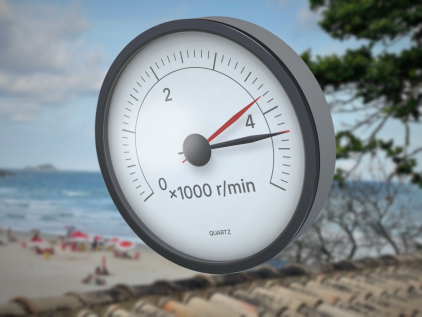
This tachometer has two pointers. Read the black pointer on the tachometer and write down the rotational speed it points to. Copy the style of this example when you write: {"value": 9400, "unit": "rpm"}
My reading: {"value": 4300, "unit": "rpm"}
